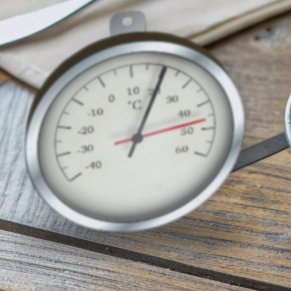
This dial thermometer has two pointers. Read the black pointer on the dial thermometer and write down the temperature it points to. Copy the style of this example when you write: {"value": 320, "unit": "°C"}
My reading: {"value": 20, "unit": "°C"}
